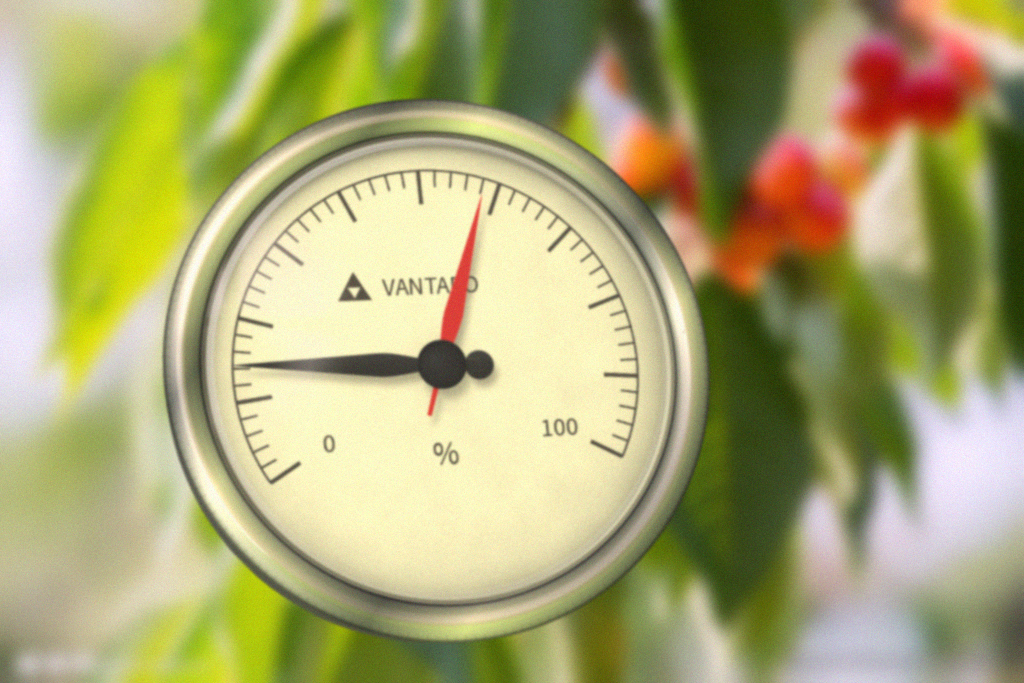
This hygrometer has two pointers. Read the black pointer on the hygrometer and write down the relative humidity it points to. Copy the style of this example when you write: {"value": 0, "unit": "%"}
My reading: {"value": 14, "unit": "%"}
